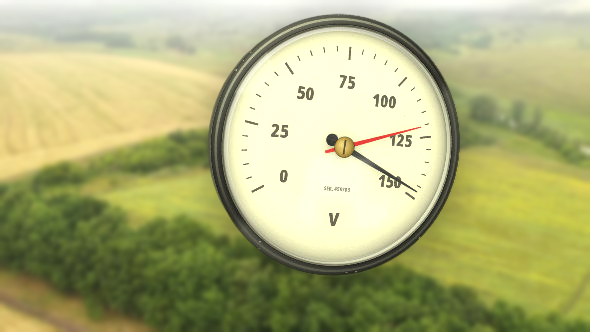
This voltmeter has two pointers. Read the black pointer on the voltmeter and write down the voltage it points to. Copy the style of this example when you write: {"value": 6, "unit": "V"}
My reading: {"value": 147.5, "unit": "V"}
